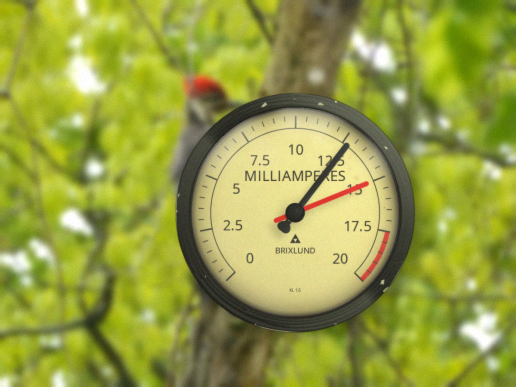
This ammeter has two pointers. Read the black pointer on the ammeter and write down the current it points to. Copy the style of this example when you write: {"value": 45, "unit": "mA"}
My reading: {"value": 12.75, "unit": "mA"}
